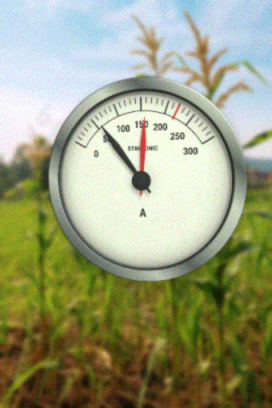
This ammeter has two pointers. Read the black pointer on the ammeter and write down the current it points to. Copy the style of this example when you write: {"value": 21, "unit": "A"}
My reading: {"value": 60, "unit": "A"}
